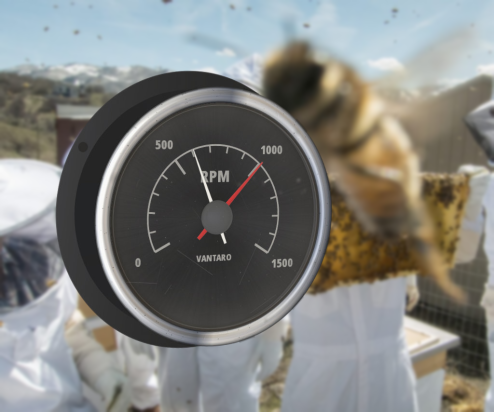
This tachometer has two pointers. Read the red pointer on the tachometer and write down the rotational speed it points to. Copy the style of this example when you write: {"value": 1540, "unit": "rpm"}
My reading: {"value": 1000, "unit": "rpm"}
